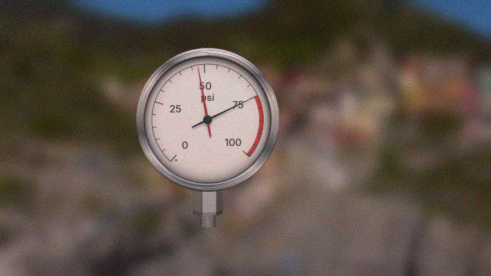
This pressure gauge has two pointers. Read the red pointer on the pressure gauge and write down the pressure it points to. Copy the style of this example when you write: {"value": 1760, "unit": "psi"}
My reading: {"value": 47.5, "unit": "psi"}
